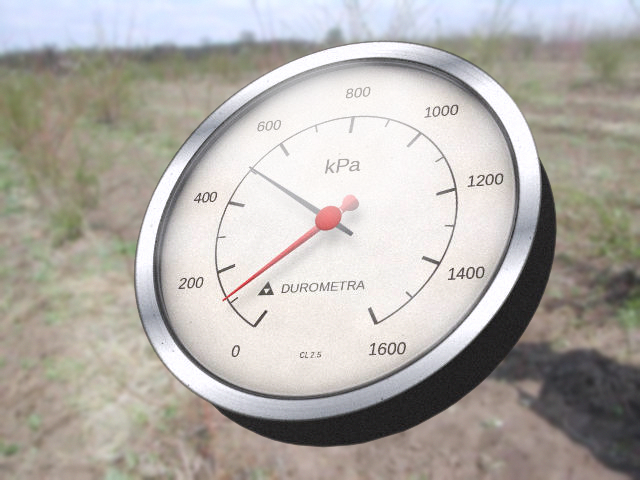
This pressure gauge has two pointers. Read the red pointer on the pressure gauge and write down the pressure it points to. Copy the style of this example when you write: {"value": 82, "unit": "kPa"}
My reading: {"value": 100, "unit": "kPa"}
